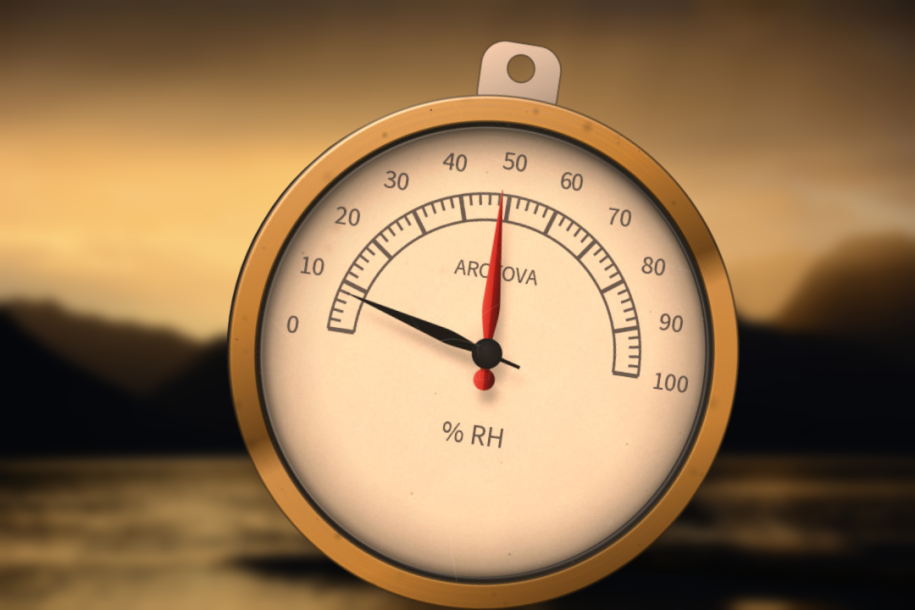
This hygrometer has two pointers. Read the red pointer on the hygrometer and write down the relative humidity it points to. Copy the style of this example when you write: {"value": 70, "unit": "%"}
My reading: {"value": 48, "unit": "%"}
